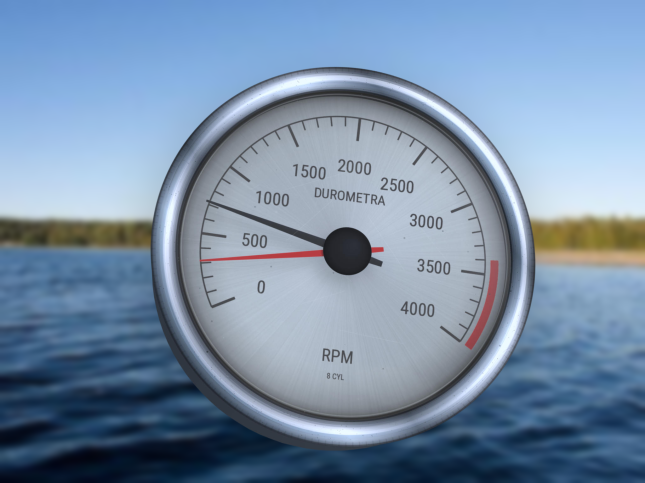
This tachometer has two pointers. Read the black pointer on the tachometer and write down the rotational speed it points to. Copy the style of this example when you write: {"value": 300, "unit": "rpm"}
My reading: {"value": 700, "unit": "rpm"}
